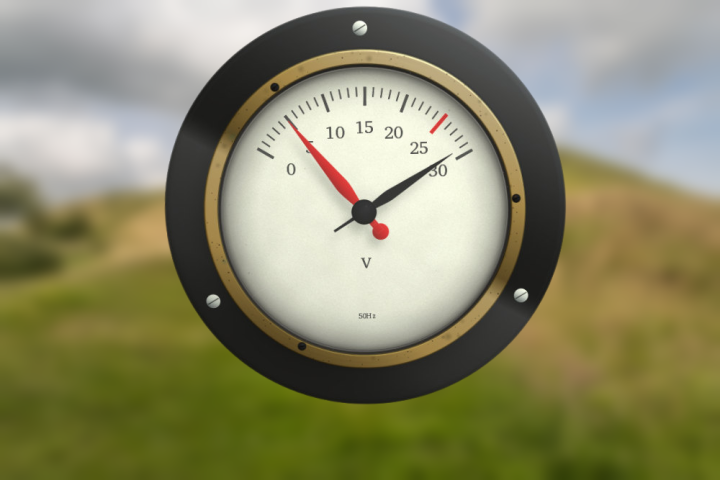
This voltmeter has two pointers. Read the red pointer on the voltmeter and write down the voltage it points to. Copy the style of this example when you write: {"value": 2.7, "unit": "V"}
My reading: {"value": 5, "unit": "V"}
